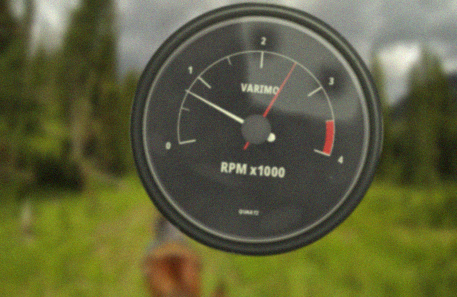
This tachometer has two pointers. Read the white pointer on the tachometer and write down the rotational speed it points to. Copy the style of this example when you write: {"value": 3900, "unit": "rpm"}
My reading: {"value": 750, "unit": "rpm"}
